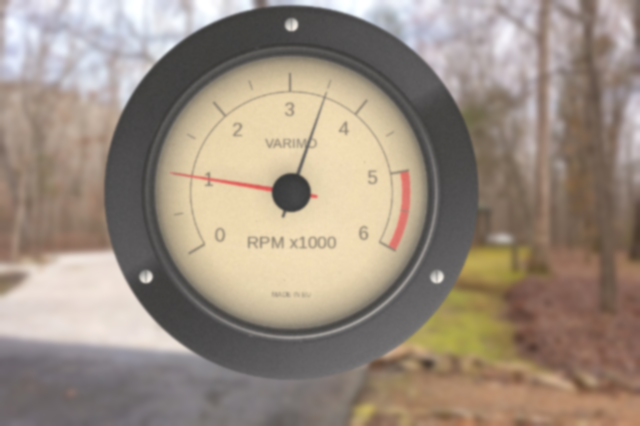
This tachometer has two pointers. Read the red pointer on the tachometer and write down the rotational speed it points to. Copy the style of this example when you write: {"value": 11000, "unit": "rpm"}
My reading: {"value": 1000, "unit": "rpm"}
